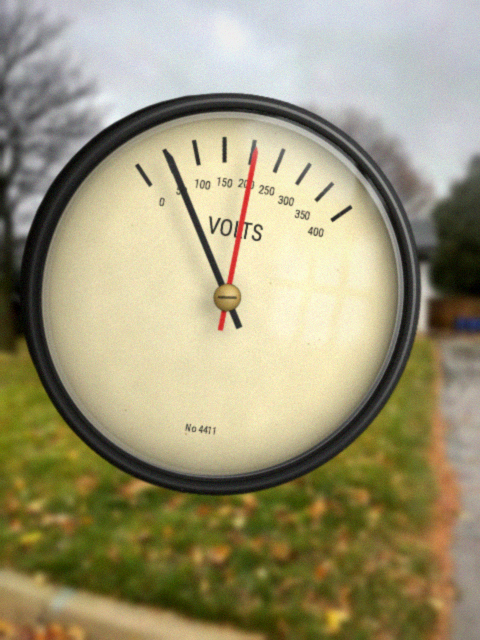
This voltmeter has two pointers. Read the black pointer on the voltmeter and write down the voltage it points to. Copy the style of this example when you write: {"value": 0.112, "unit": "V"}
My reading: {"value": 50, "unit": "V"}
